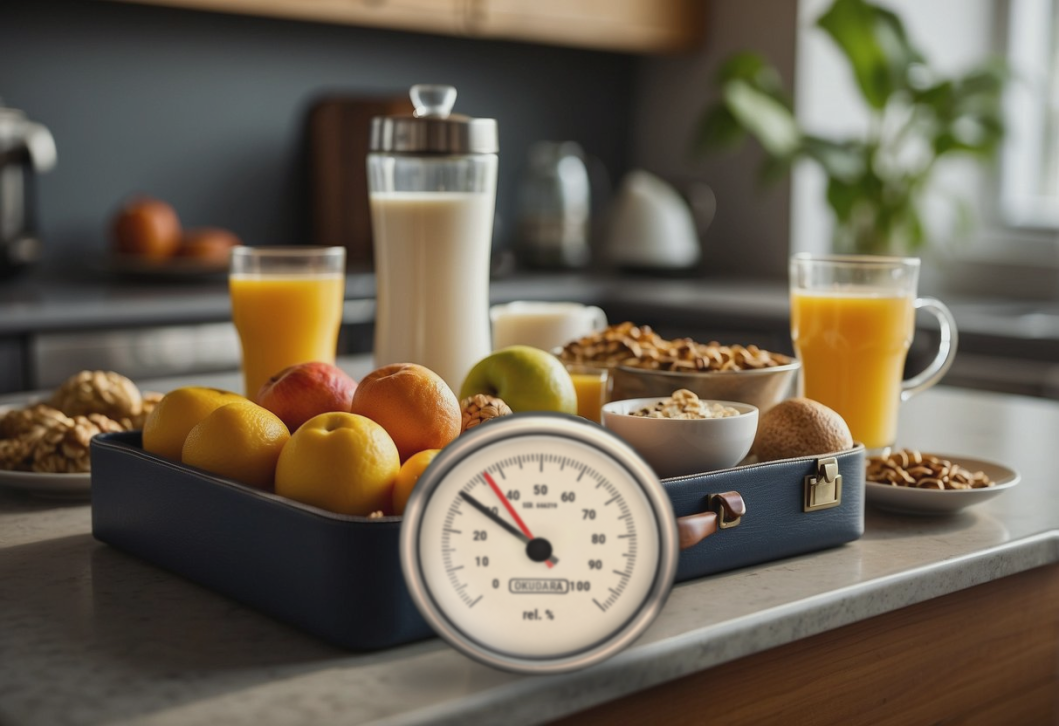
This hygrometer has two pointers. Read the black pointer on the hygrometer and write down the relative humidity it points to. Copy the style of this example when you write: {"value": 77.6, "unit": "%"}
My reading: {"value": 30, "unit": "%"}
